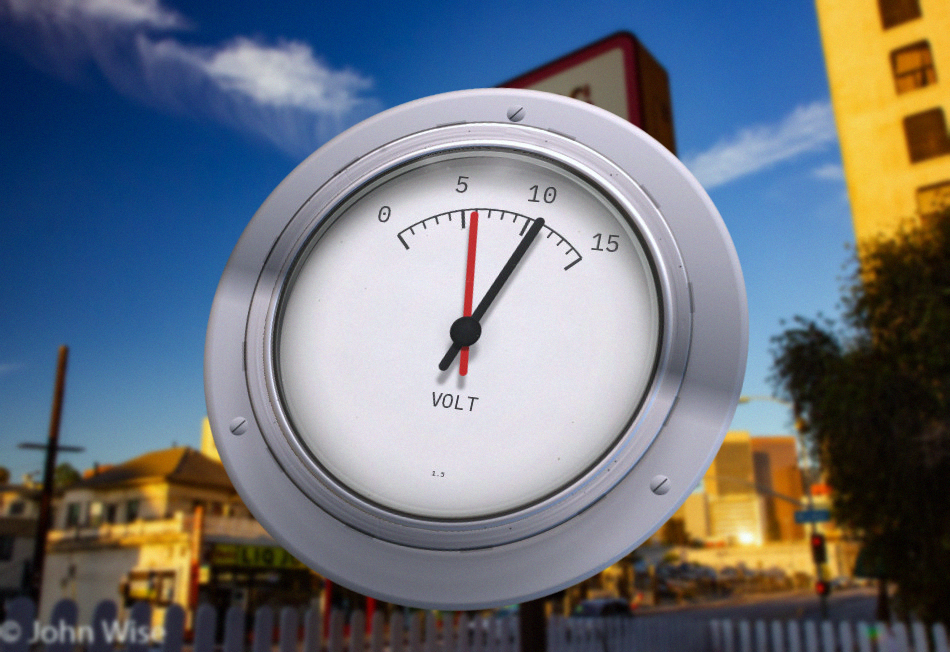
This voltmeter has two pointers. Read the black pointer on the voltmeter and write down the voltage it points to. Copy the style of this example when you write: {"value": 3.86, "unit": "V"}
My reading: {"value": 11, "unit": "V"}
